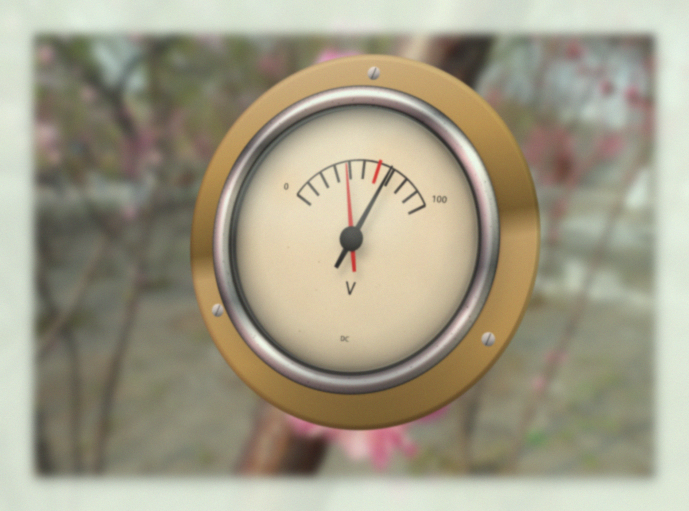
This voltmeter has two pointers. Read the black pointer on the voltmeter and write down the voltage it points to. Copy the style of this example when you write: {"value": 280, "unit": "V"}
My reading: {"value": 70, "unit": "V"}
